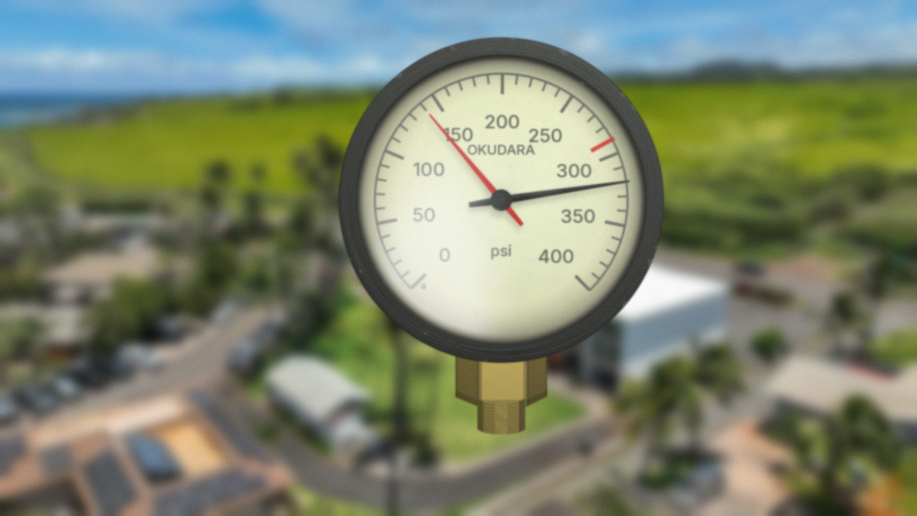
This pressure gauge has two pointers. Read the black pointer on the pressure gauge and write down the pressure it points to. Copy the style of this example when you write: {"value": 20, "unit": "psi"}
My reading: {"value": 320, "unit": "psi"}
